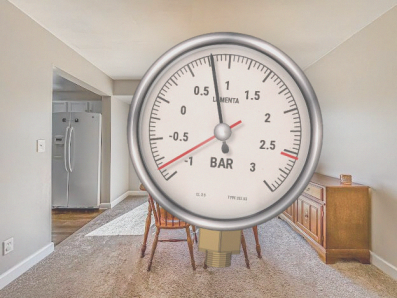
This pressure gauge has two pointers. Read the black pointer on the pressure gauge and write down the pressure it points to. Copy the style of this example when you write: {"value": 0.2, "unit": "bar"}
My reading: {"value": 0.8, "unit": "bar"}
